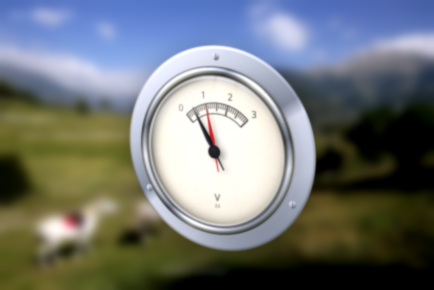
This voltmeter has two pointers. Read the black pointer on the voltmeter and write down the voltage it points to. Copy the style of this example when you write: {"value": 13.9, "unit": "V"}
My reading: {"value": 0.5, "unit": "V"}
